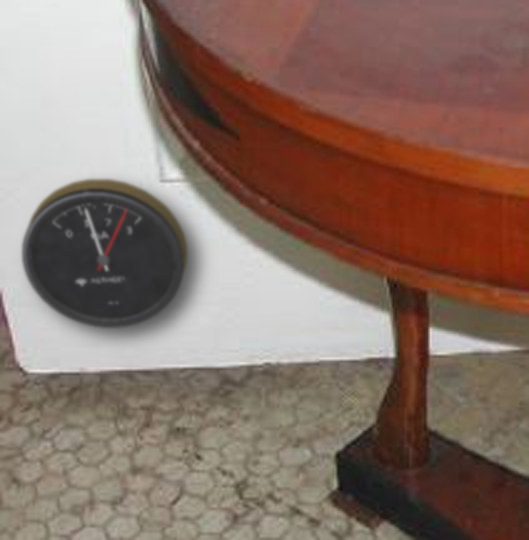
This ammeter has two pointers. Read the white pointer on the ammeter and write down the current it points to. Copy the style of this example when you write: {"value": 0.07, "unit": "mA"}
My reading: {"value": 1.25, "unit": "mA"}
